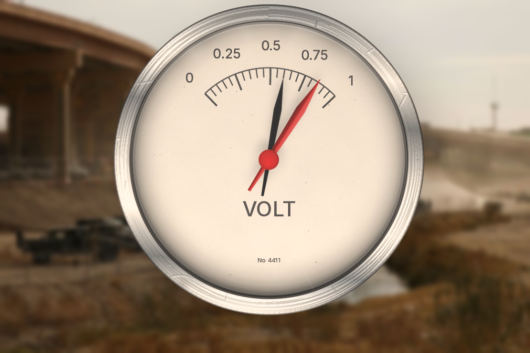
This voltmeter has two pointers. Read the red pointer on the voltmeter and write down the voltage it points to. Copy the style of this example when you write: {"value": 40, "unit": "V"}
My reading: {"value": 0.85, "unit": "V"}
